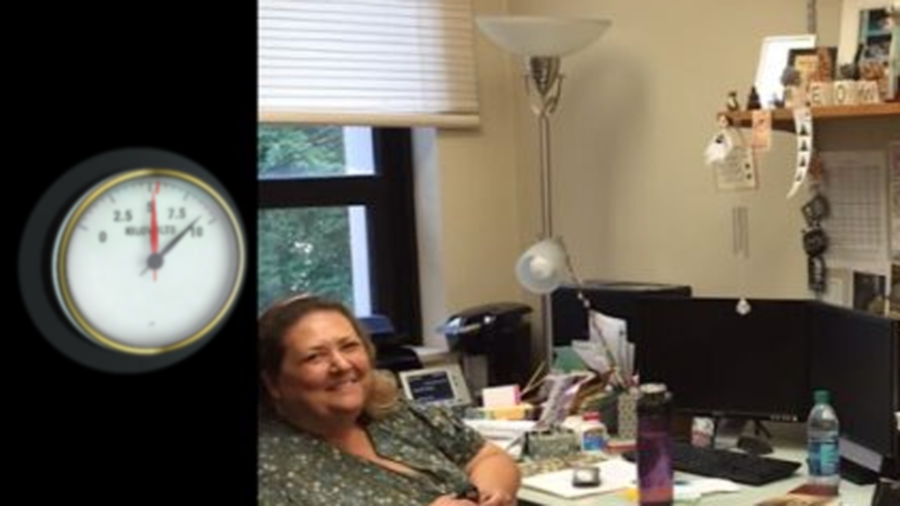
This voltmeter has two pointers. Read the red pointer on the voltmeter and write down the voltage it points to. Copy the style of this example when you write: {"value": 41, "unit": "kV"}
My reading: {"value": 5, "unit": "kV"}
